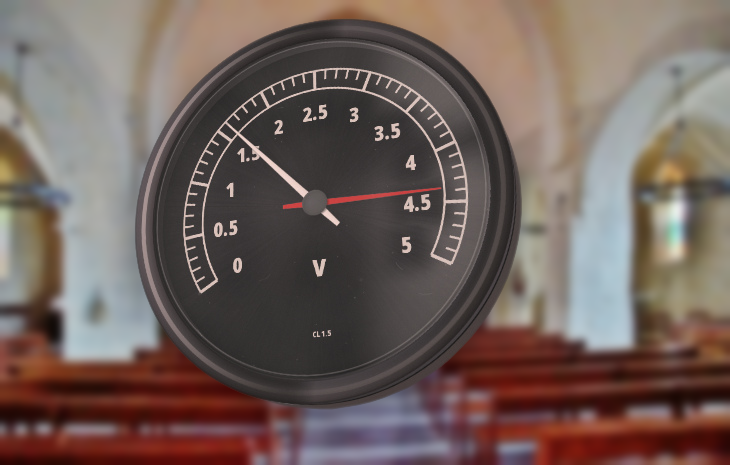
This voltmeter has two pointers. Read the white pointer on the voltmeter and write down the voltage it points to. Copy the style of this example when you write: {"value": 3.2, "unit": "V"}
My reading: {"value": 1.6, "unit": "V"}
